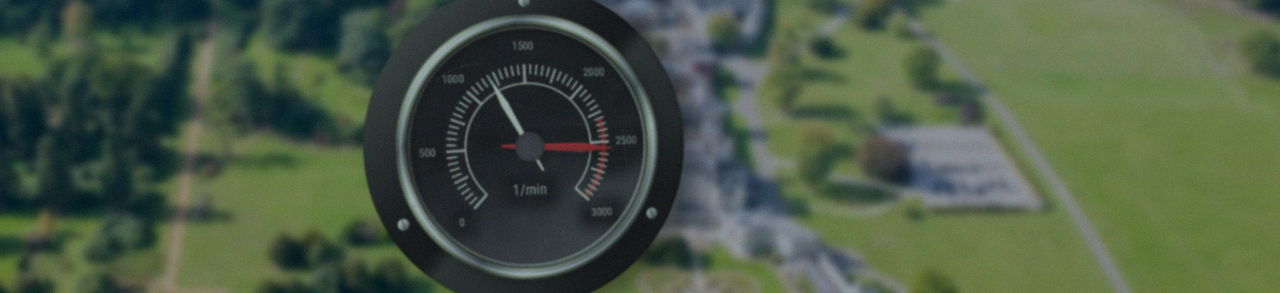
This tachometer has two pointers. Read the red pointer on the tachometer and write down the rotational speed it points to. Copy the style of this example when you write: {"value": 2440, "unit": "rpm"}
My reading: {"value": 2550, "unit": "rpm"}
